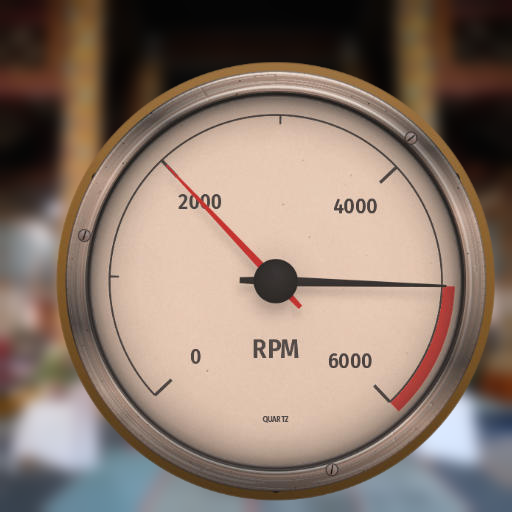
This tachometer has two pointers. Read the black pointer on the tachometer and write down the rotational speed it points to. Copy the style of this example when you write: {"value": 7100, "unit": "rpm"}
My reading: {"value": 5000, "unit": "rpm"}
